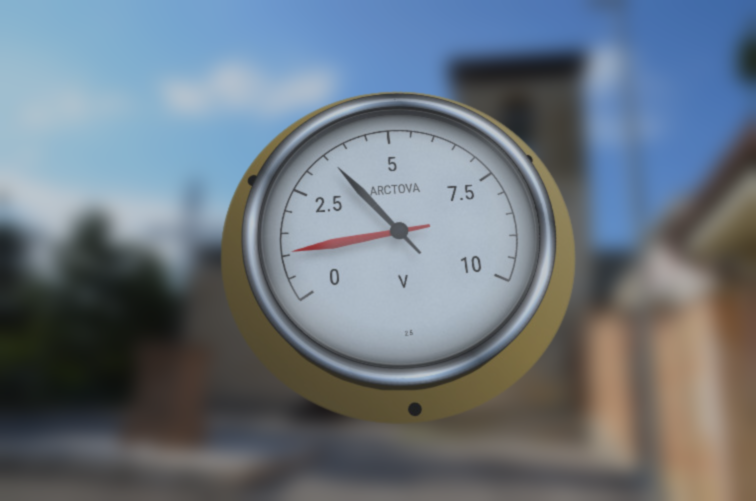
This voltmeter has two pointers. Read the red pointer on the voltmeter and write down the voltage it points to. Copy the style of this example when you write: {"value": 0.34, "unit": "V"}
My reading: {"value": 1, "unit": "V"}
